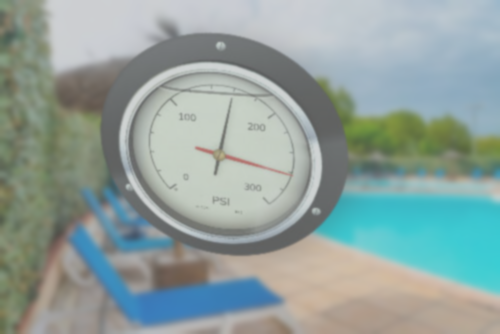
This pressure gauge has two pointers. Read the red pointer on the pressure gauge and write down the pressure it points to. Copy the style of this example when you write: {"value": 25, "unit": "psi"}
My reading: {"value": 260, "unit": "psi"}
